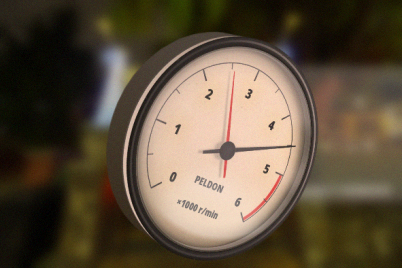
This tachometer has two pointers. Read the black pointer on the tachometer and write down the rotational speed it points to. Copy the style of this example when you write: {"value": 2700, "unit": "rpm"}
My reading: {"value": 4500, "unit": "rpm"}
